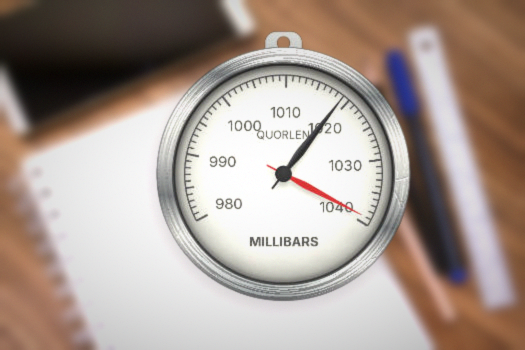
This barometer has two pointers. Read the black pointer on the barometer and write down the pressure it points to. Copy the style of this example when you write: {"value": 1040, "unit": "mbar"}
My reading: {"value": 1019, "unit": "mbar"}
